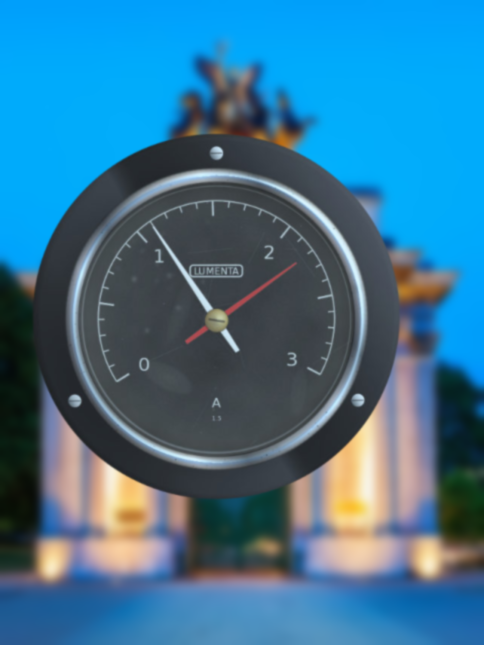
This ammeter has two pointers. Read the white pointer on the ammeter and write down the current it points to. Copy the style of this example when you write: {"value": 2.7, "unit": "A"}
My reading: {"value": 1.1, "unit": "A"}
